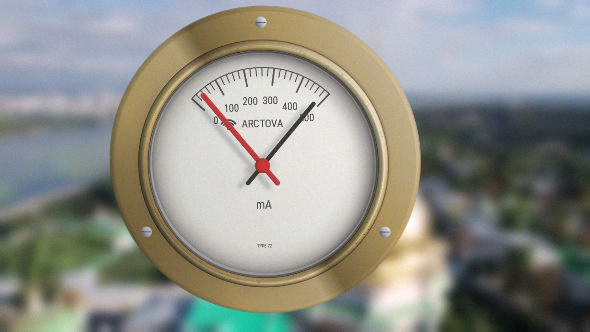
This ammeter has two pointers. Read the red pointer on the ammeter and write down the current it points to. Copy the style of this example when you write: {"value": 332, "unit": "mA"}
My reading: {"value": 40, "unit": "mA"}
